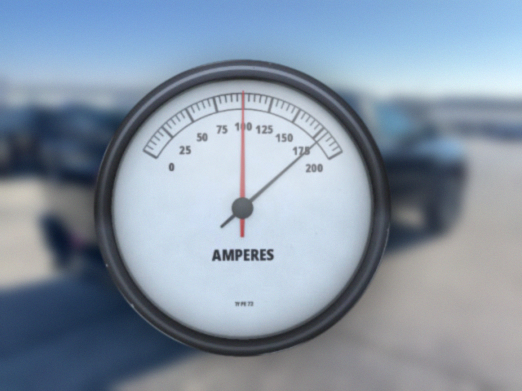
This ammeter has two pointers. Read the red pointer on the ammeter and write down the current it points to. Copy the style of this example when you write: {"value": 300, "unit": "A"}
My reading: {"value": 100, "unit": "A"}
